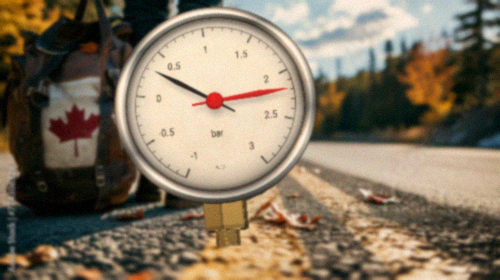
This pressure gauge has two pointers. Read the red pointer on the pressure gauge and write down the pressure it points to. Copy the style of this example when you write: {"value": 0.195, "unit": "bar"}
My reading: {"value": 2.2, "unit": "bar"}
